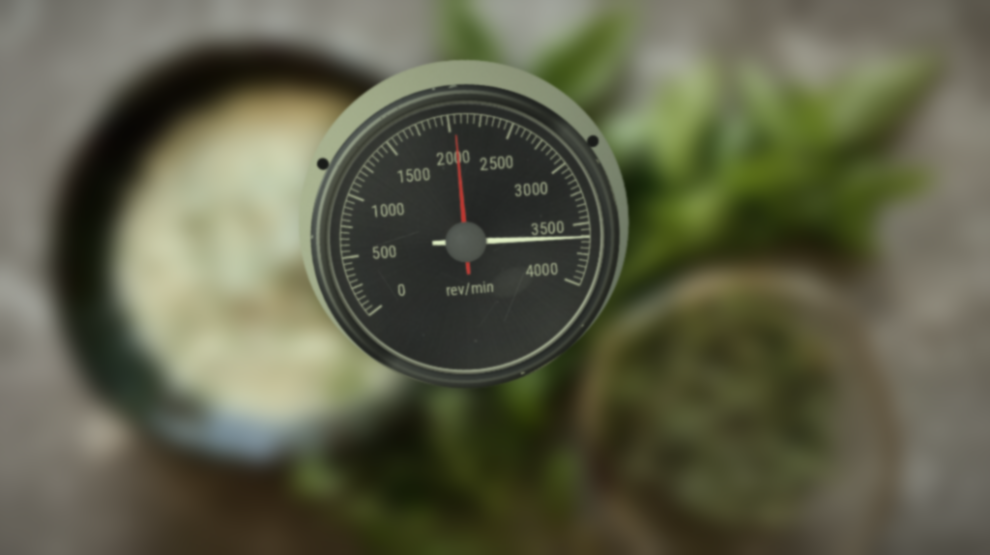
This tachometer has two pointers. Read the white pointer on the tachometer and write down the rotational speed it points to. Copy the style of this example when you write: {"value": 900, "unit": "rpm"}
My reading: {"value": 3600, "unit": "rpm"}
